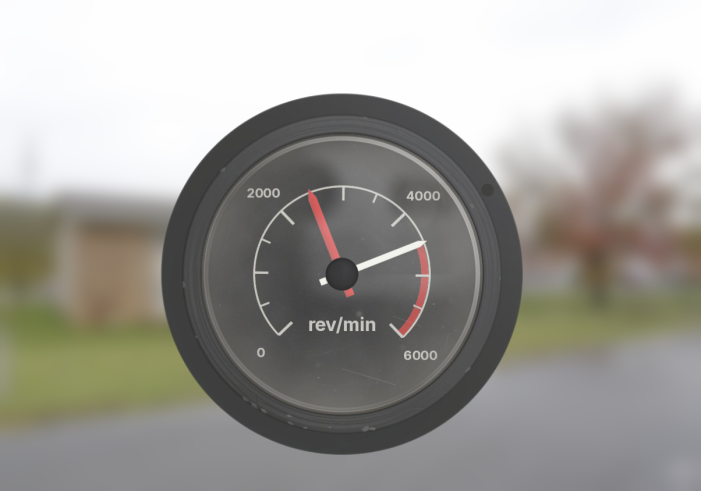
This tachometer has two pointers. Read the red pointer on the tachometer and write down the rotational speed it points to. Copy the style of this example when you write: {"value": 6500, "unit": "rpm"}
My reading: {"value": 2500, "unit": "rpm"}
